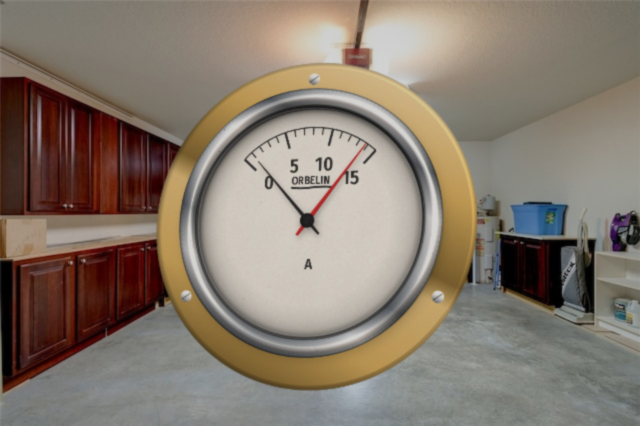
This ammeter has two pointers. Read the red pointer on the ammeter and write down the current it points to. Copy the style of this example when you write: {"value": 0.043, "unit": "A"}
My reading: {"value": 14, "unit": "A"}
